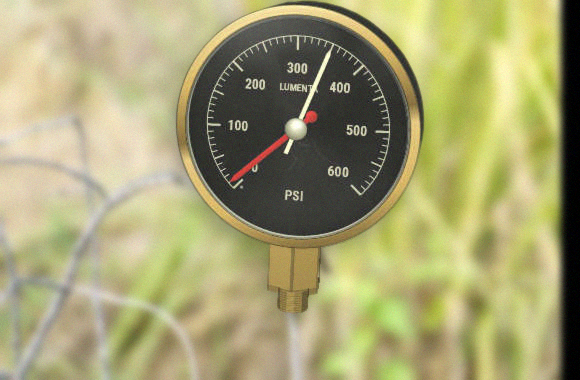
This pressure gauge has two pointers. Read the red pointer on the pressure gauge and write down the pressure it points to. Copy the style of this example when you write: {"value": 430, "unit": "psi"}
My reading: {"value": 10, "unit": "psi"}
